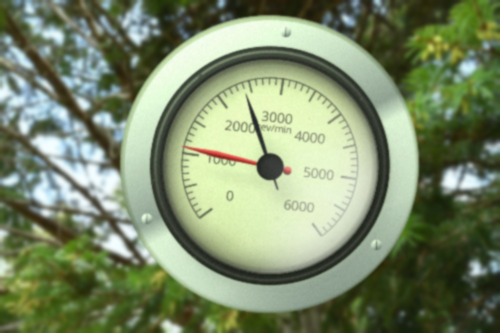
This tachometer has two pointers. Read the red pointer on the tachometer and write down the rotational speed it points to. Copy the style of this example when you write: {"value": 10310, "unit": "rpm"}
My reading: {"value": 1100, "unit": "rpm"}
